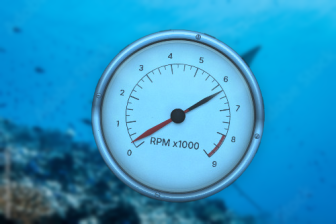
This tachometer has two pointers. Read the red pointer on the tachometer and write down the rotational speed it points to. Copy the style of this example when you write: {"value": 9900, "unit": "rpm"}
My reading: {"value": 250, "unit": "rpm"}
